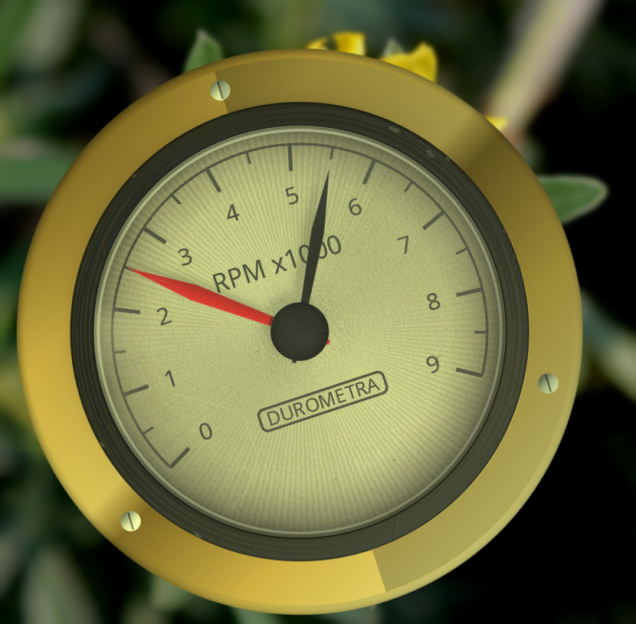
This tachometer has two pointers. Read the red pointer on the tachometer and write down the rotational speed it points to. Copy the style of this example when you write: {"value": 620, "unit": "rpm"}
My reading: {"value": 2500, "unit": "rpm"}
